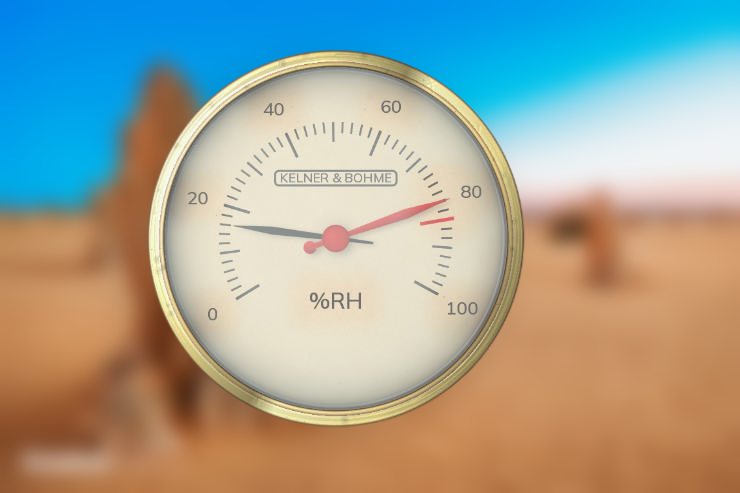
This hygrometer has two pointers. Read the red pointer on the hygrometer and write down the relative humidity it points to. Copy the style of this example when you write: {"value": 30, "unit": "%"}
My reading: {"value": 80, "unit": "%"}
